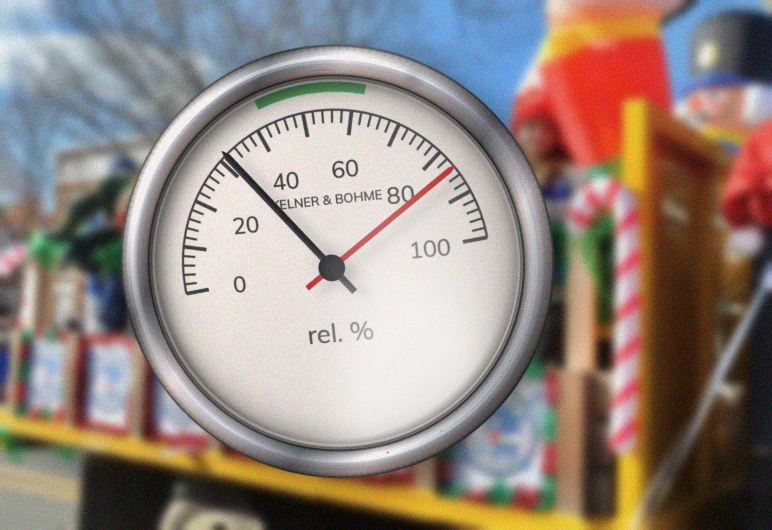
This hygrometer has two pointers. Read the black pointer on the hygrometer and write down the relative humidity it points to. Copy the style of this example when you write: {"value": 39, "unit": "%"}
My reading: {"value": 32, "unit": "%"}
